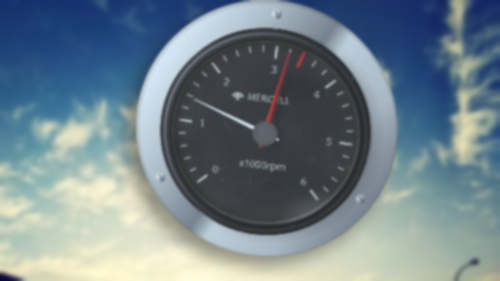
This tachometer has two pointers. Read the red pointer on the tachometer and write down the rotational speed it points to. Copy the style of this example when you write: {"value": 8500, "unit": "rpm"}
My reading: {"value": 3200, "unit": "rpm"}
